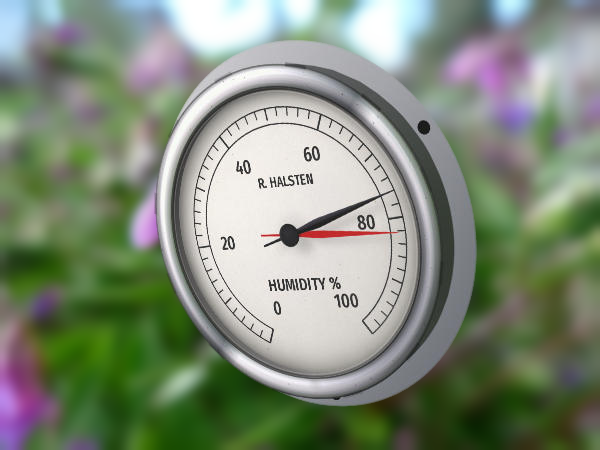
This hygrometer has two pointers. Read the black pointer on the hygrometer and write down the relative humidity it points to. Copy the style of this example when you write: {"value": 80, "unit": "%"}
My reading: {"value": 76, "unit": "%"}
